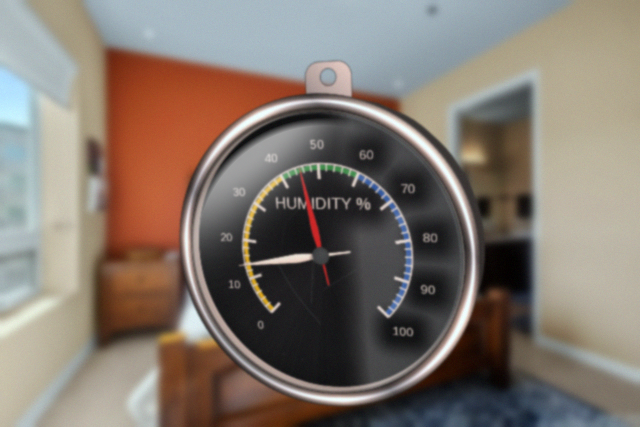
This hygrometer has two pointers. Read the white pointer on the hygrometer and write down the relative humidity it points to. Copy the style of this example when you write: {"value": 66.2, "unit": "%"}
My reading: {"value": 14, "unit": "%"}
